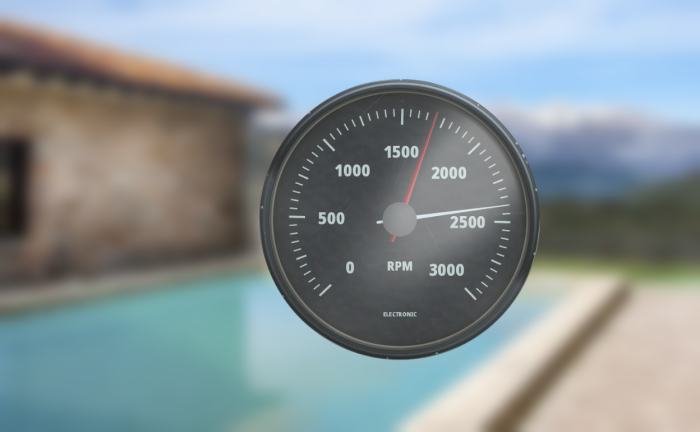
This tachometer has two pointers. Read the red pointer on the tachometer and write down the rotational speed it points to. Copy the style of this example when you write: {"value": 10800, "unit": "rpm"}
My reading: {"value": 1700, "unit": "rpm"}
